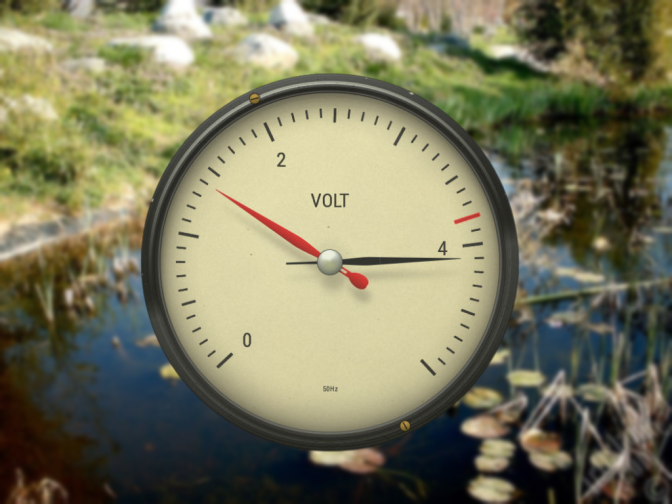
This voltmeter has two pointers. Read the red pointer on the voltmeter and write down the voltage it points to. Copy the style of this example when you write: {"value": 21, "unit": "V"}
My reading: {"value": 1.4, "unit": "V"}
